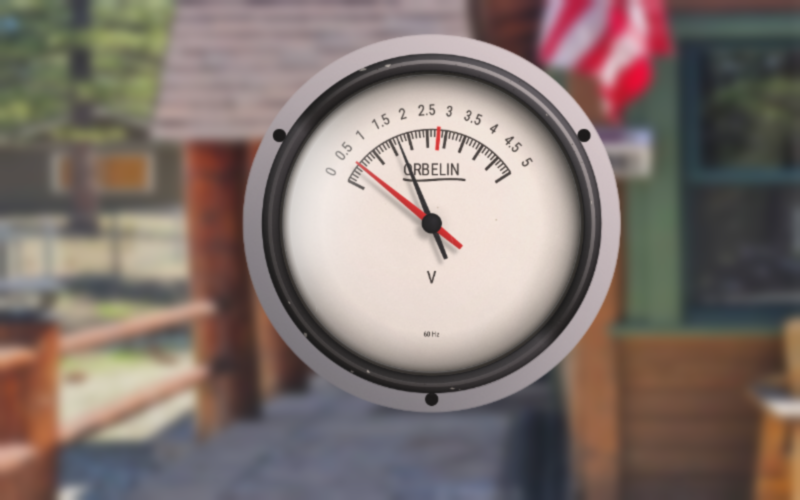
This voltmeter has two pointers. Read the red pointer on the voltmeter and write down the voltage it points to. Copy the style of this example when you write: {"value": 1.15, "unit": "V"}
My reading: {"value": 0.5, "unit": "V"}
